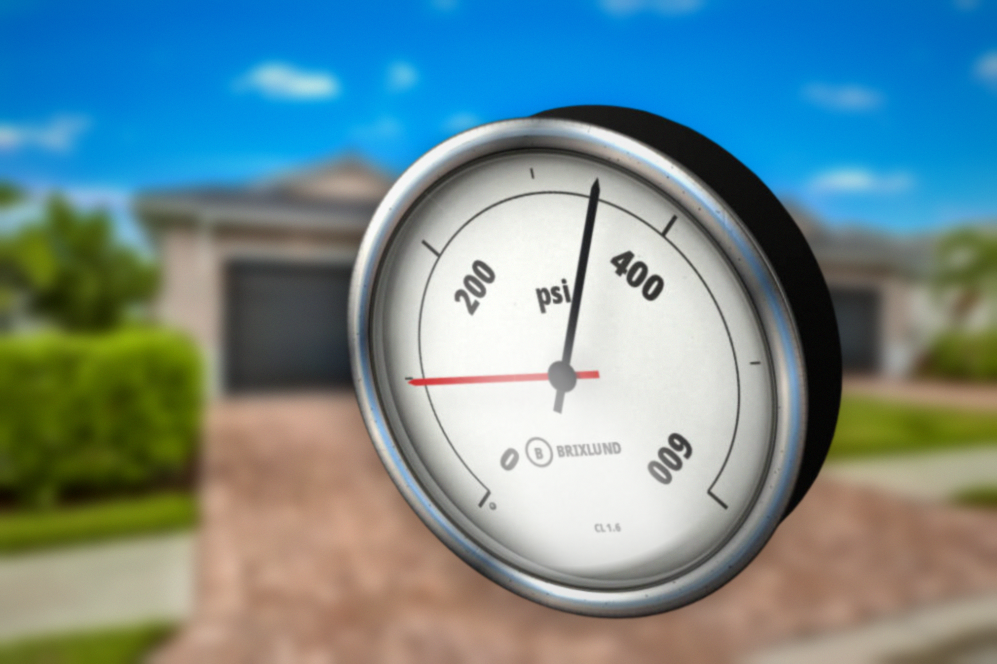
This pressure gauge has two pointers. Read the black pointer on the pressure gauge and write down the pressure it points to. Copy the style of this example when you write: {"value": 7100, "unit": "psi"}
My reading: {"value": 350, "unit": "psi"}
